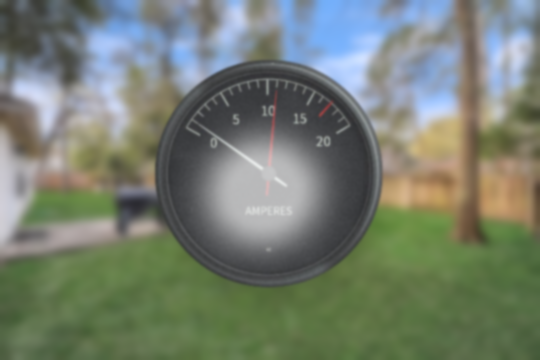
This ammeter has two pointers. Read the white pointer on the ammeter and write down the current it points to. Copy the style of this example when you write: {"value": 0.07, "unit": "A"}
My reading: {"value": 1, "unit": "A"}
